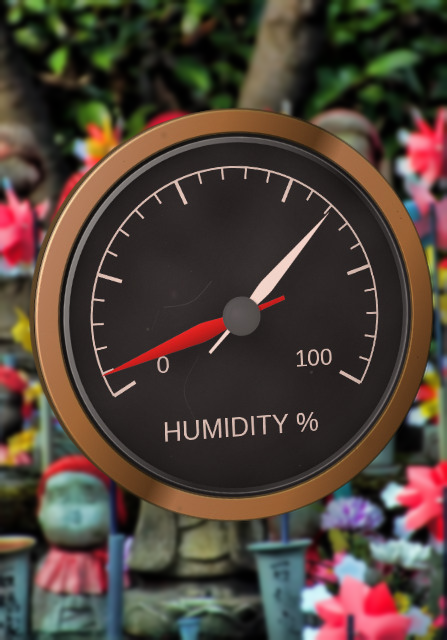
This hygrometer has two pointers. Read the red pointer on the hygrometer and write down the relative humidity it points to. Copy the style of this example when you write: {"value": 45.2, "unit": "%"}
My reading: {"value": 4, "unit": "%"}
